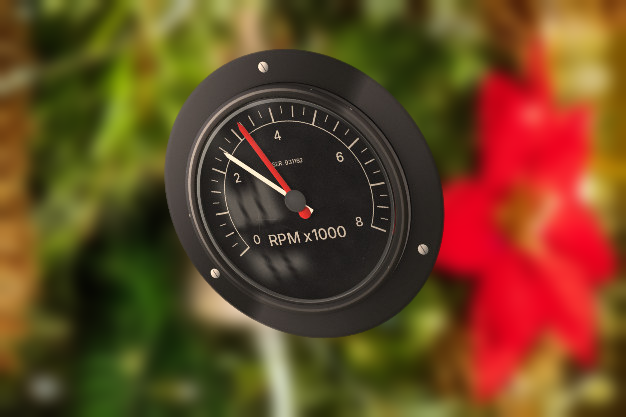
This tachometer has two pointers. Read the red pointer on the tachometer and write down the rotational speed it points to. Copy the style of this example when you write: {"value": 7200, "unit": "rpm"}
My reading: {"value": 3250, "unit": "rpm"}
